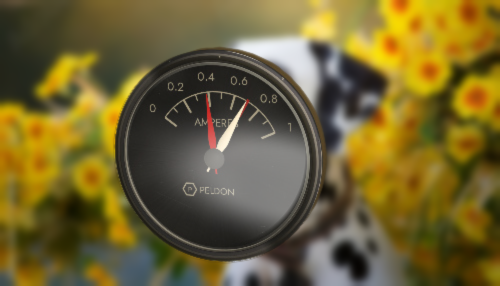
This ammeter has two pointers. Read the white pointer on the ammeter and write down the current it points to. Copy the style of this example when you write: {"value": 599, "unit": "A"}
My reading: {"value": 0.7, "unit": "A"}
